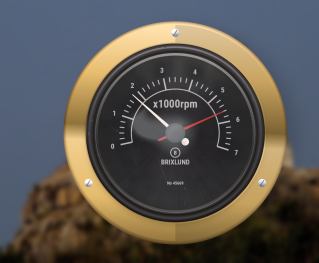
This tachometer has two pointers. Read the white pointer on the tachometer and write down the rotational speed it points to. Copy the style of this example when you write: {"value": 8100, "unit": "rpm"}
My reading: {"value": 1800, "unit": "rpm"}
